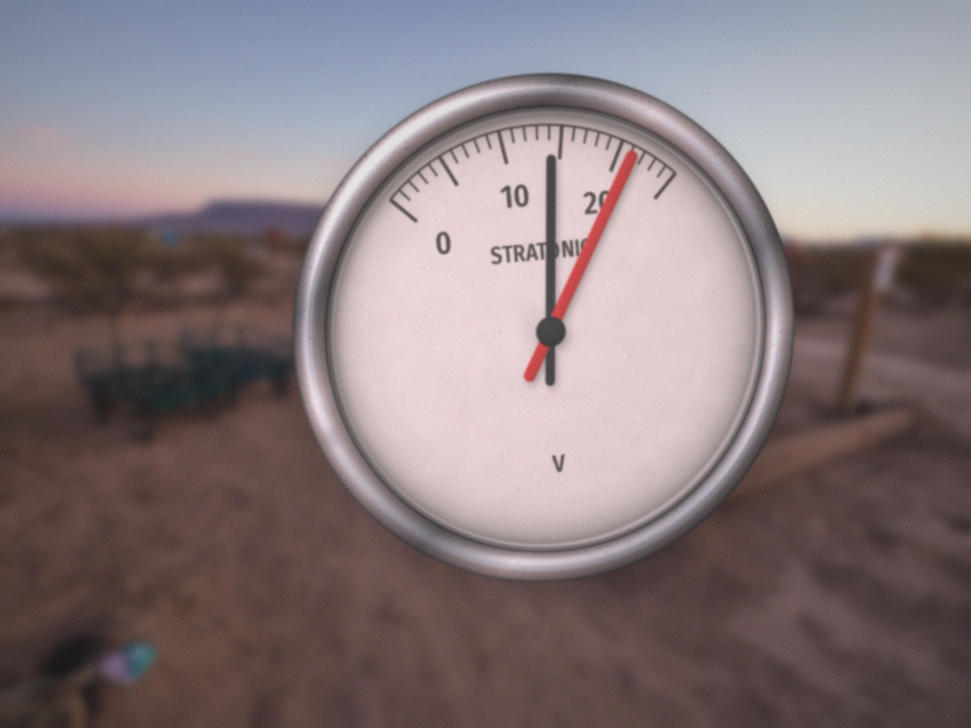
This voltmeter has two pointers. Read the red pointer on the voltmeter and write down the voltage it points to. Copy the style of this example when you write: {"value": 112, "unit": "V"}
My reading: {"value": 21, "unit": "V"}
